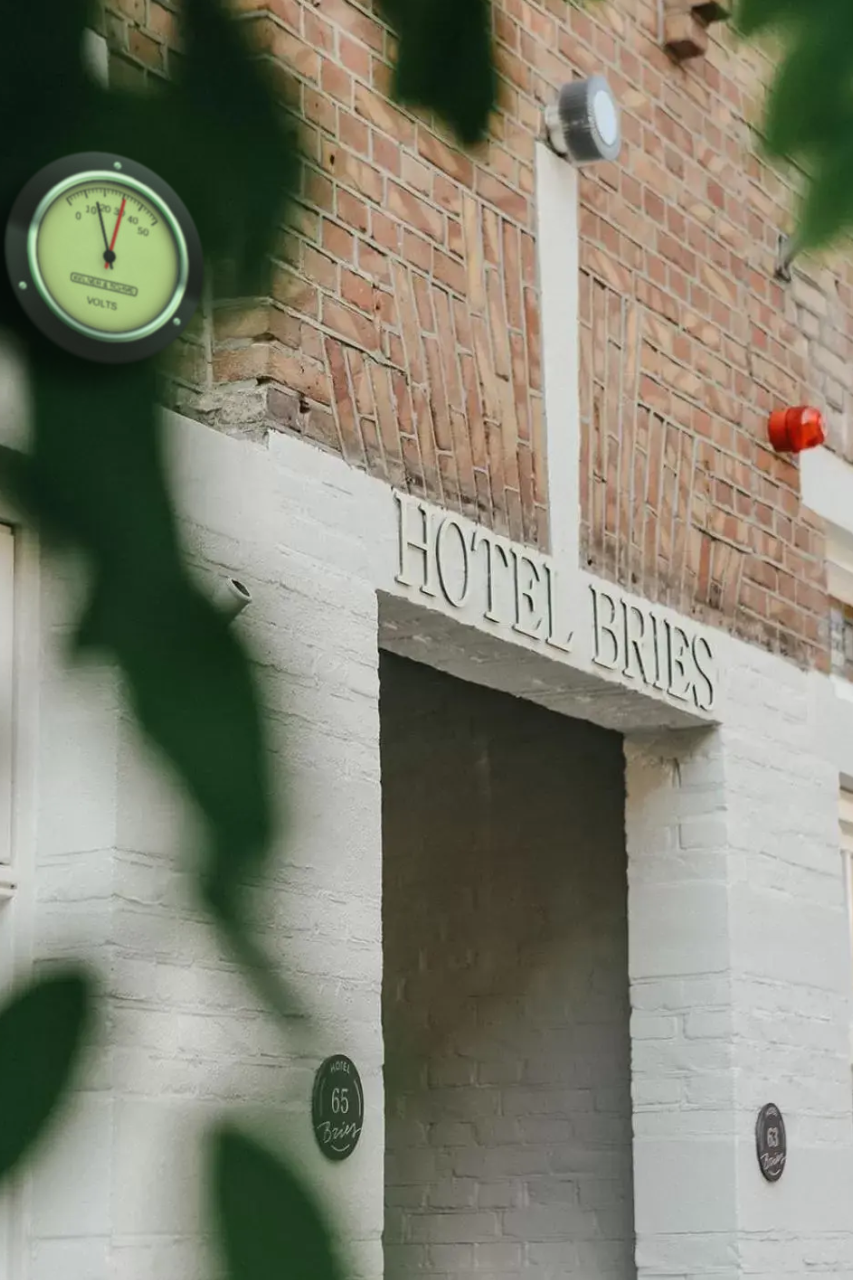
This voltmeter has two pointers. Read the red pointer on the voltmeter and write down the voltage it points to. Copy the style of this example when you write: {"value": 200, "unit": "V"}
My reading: {"value": 30, "unit": "V"}
